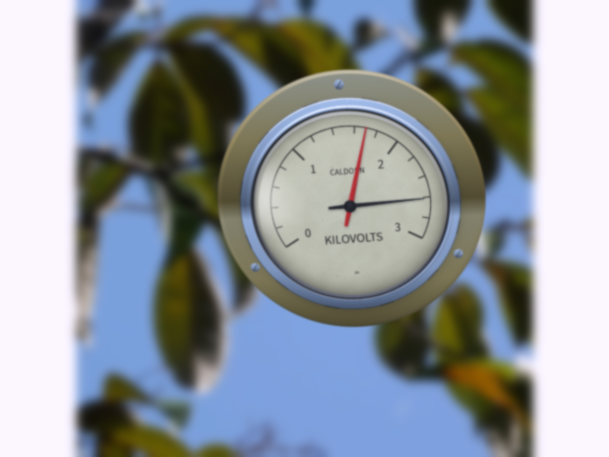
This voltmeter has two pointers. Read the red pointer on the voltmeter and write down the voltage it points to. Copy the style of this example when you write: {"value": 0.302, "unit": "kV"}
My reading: {"value": 1.7, "unit": "kV"}
